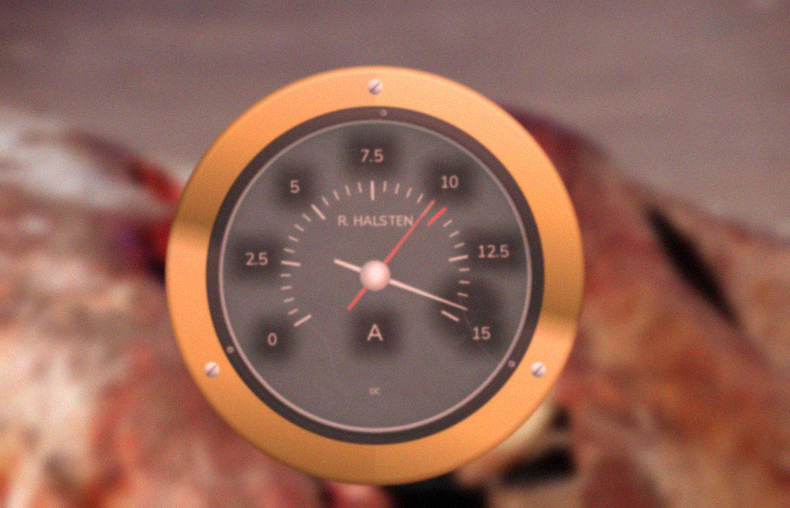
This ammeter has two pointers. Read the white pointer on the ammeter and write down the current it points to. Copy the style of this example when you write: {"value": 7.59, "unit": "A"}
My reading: {"value": 14.5, "unit": "A"}
